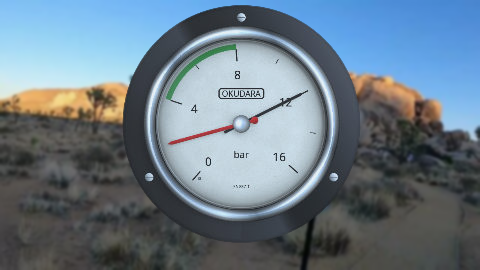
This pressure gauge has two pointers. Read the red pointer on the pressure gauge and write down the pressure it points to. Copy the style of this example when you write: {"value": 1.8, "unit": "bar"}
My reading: {"value": 2, "unit": "bar"}
